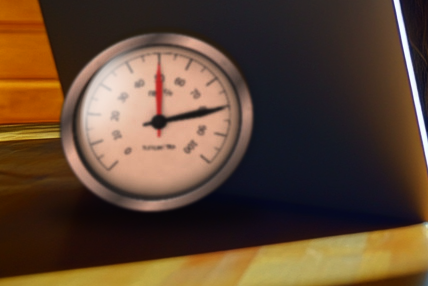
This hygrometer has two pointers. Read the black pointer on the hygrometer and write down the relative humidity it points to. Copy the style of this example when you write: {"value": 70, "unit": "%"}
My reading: {"value": 80, "unit": "%"}
